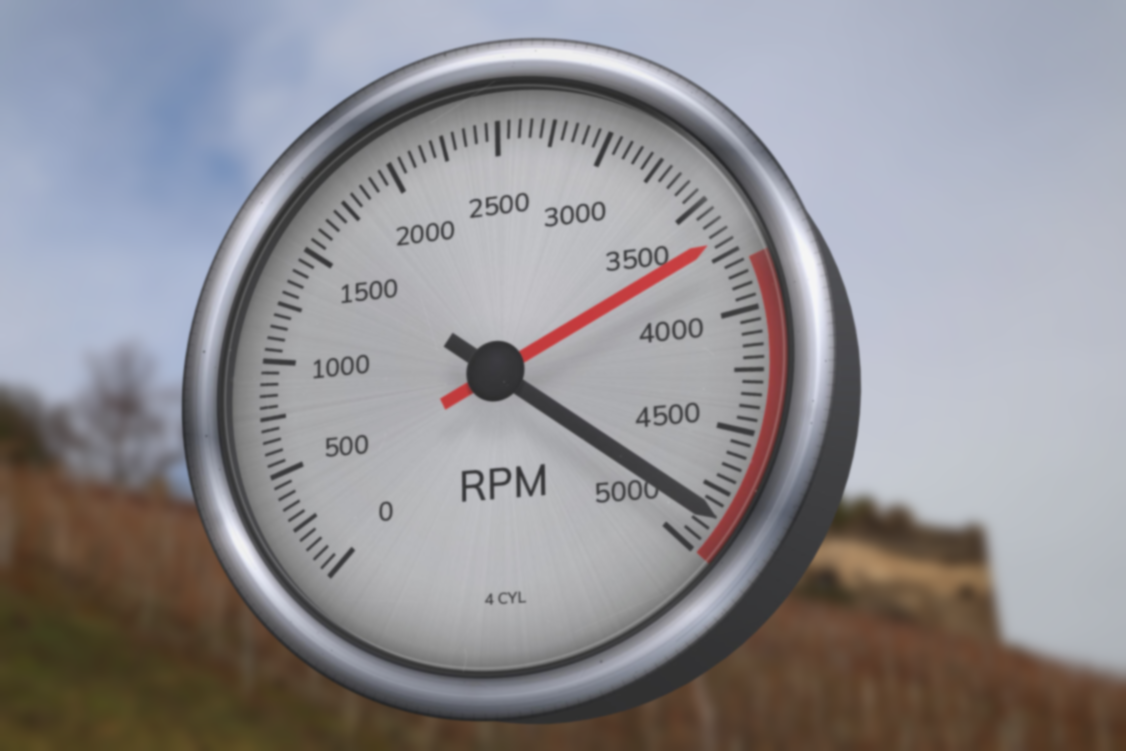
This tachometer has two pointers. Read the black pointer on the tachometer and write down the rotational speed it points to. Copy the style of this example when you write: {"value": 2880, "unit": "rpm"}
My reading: {"value": 4850, "unit": "rpm"}
